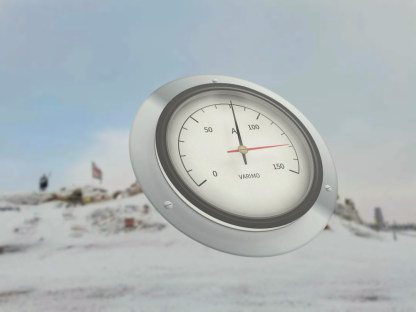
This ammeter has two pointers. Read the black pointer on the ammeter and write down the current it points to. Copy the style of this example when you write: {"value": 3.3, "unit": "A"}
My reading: {"value": 80, "unit": "A"}
